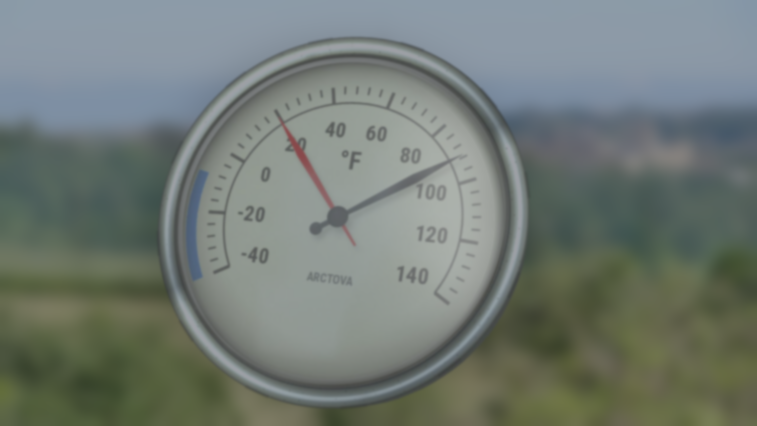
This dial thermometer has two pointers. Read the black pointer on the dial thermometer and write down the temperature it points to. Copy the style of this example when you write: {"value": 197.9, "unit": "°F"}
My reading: {"value": 92, "unit": "°F"}
